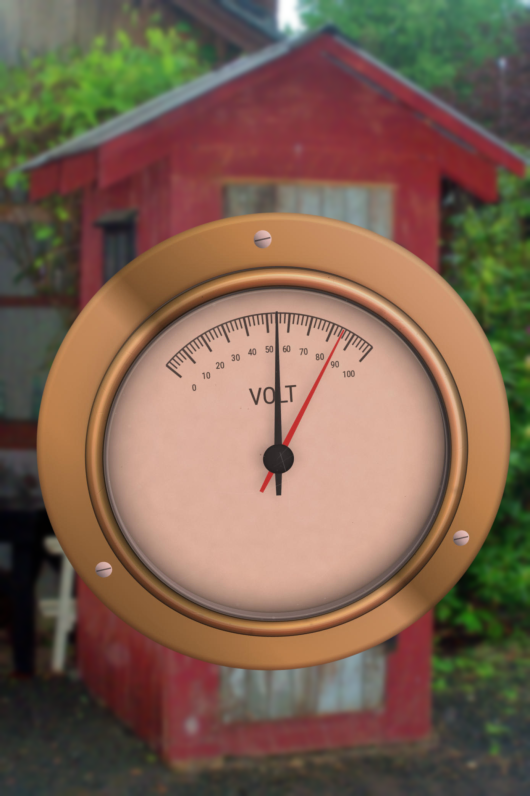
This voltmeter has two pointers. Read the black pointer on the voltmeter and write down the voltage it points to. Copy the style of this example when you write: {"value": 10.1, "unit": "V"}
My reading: {"value": 54, "unit": "V"}
